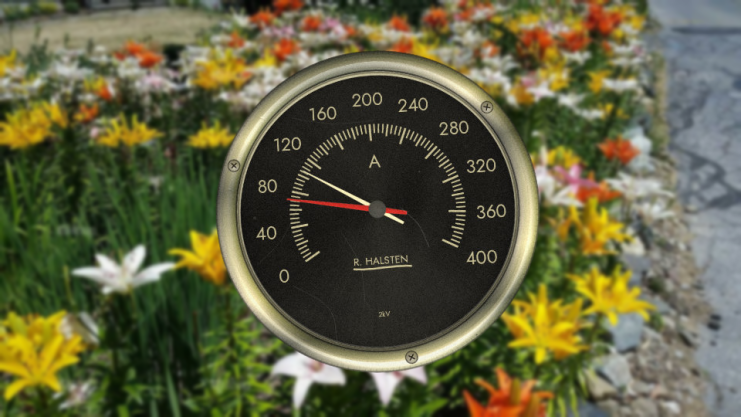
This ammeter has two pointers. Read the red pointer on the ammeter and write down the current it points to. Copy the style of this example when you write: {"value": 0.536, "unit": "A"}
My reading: {"value": 70, "unit": "A"}
